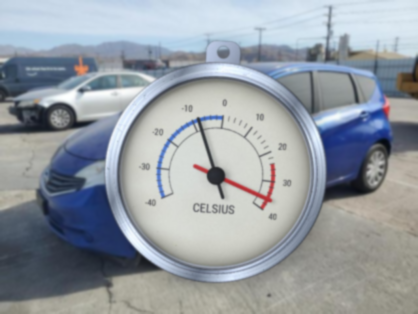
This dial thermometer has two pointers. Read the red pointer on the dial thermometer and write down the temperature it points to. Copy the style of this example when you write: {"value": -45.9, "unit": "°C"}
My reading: {"value": 36, "unit": "°C"}
